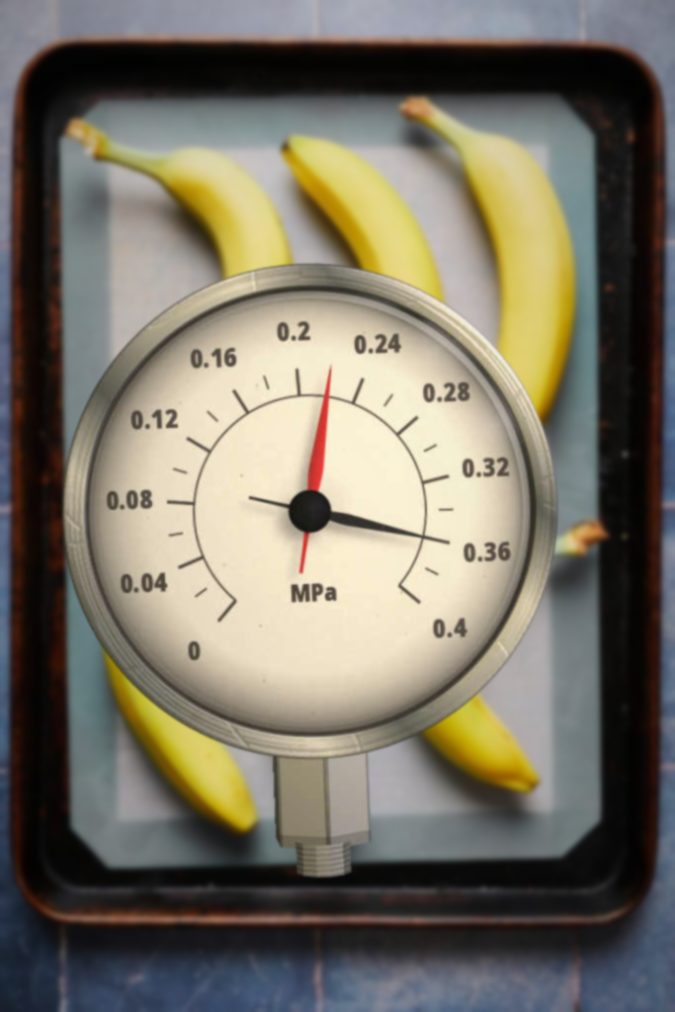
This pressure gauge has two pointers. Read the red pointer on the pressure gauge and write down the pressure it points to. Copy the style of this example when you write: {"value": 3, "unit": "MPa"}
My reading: {"value": 0.22, "unit": "MPa"}
